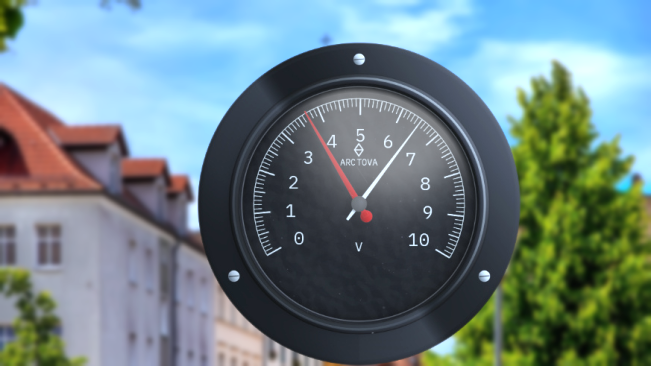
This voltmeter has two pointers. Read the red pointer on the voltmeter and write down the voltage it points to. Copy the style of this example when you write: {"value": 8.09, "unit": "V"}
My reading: {"value": 3.7, "unit": "V"}
